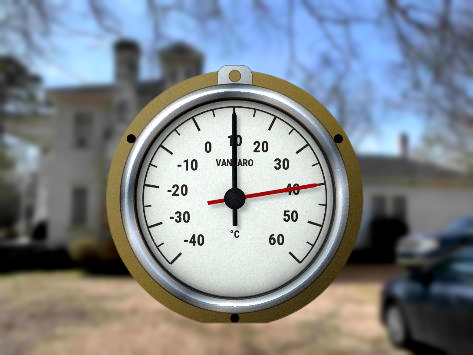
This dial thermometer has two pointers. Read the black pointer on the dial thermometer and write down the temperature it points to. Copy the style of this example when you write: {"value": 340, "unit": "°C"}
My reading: {"value": 10, "unit": "°C"}
